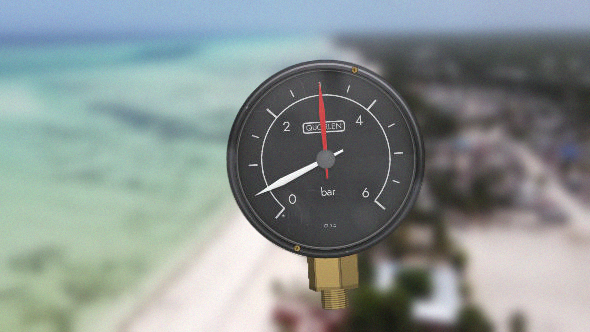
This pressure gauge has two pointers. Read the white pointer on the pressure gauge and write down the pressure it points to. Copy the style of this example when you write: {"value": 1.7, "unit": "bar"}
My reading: {"value": 0.5, "unit": "bar"}
